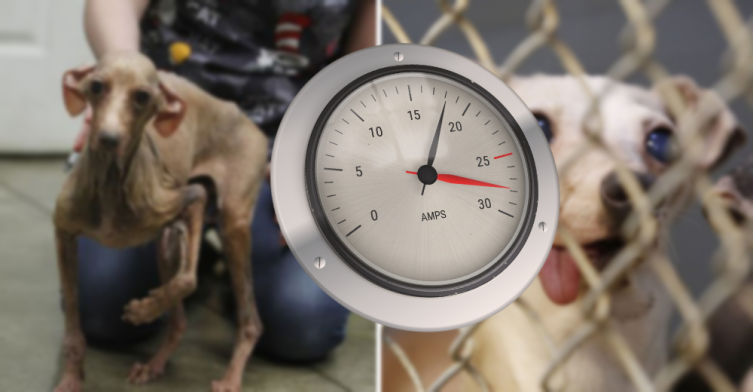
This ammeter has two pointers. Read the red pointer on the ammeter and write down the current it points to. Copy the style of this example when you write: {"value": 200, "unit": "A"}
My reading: {"value": 28, "unit": "A"}
